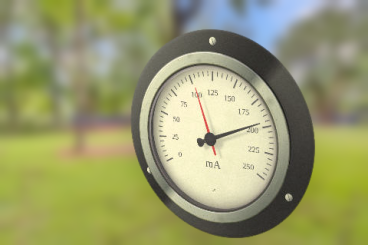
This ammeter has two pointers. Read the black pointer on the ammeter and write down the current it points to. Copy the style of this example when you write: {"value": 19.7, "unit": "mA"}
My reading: {"value": 195, "unit": "mA"}
